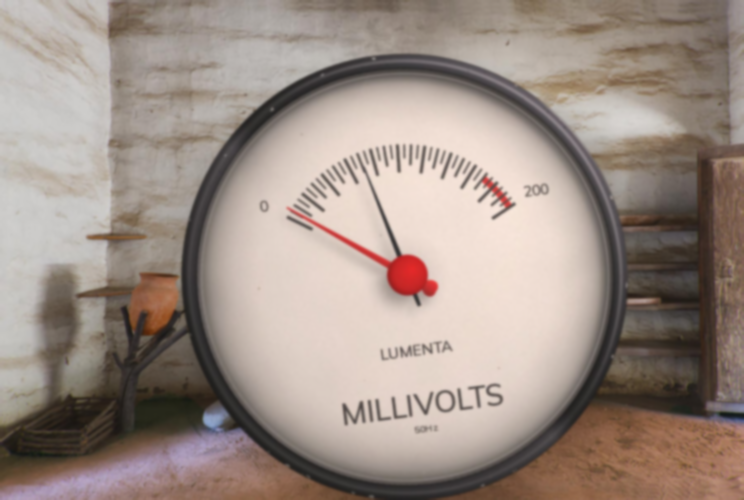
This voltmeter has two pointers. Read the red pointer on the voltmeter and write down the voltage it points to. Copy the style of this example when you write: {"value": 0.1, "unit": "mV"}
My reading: {"value": 5, "unit": "mV"}
